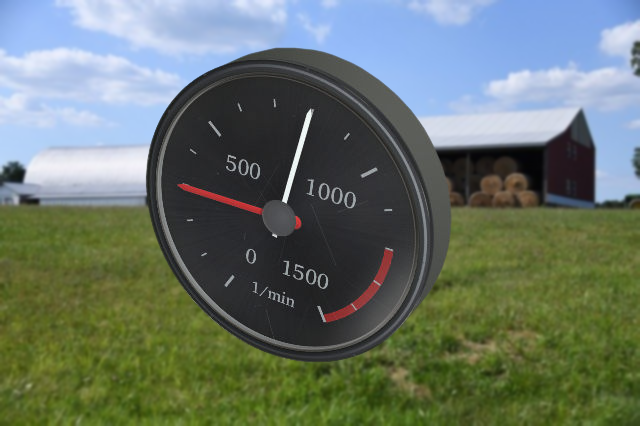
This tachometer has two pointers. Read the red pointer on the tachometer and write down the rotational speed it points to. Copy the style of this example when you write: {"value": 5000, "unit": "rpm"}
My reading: {"value": 300, "unit": "rpm"}
